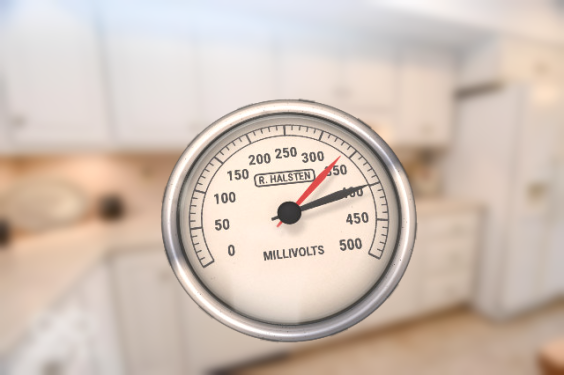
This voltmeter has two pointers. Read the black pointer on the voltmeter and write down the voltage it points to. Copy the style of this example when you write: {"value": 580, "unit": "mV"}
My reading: {"value": 400, "unit": "mV"}
